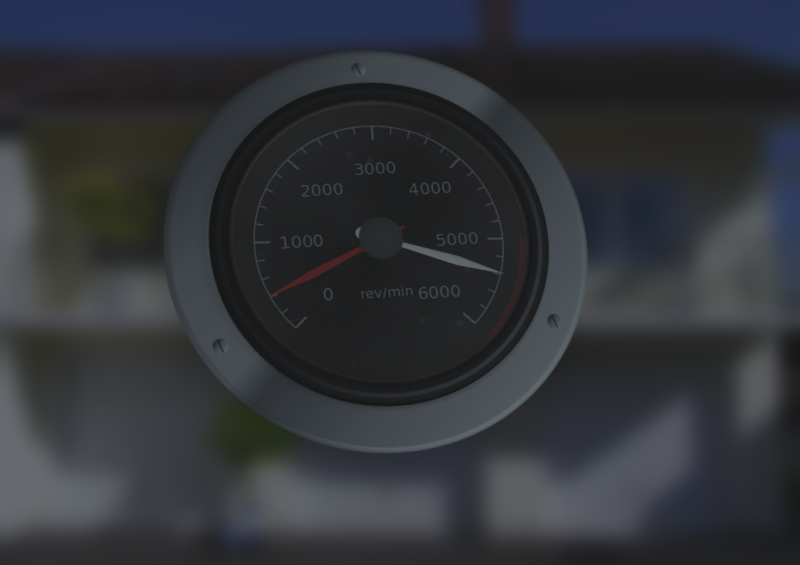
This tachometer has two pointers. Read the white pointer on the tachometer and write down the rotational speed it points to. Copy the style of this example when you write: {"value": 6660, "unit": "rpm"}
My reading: {"value": 5400, "unit": "rpm"}
